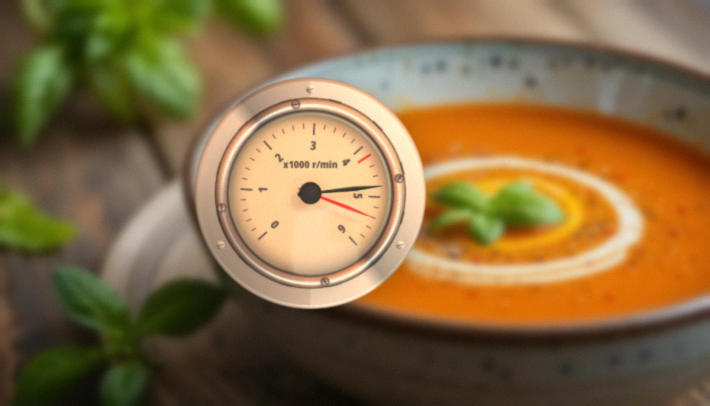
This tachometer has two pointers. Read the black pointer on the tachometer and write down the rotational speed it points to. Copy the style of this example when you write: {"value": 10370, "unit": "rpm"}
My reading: {"value": 4800, "unit": "rpm"}
